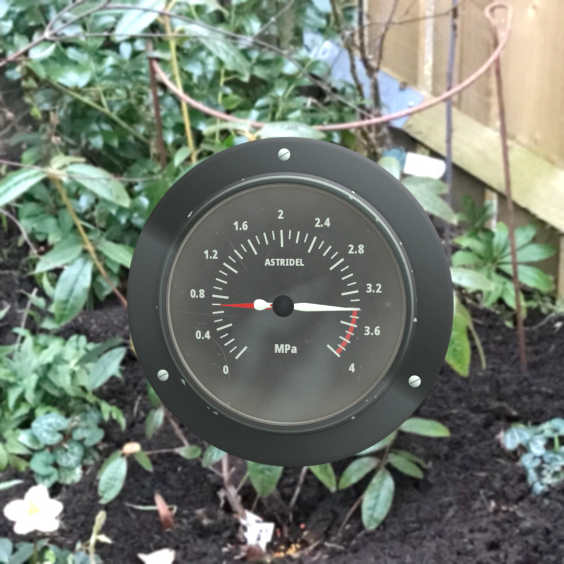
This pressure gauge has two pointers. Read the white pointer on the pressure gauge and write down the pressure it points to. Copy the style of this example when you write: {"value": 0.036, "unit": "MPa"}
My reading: {"value": 3.4, "unit": "MPa"}
